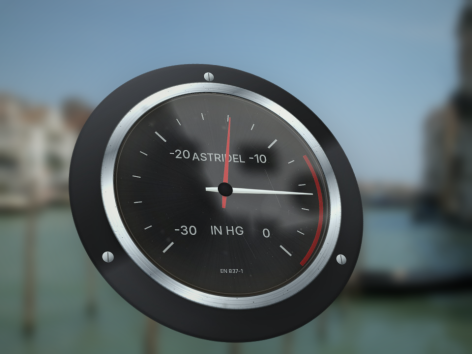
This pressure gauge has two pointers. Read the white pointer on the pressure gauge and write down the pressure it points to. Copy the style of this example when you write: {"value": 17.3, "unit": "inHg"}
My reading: {"value": -5, "unit": "inHg"}
